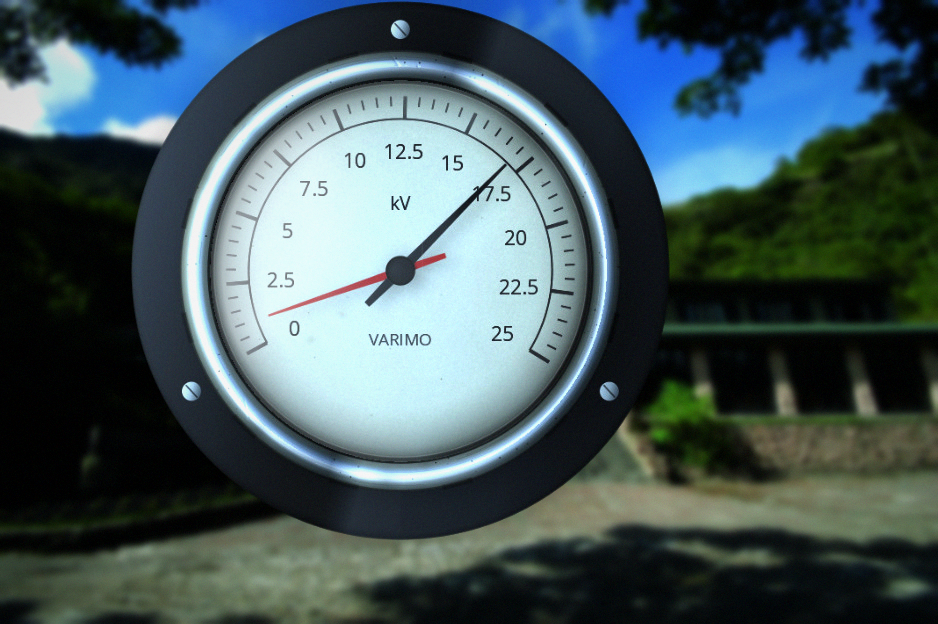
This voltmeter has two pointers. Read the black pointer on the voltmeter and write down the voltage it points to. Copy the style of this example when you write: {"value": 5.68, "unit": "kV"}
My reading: {"value": 17, "unit": "kV"}
